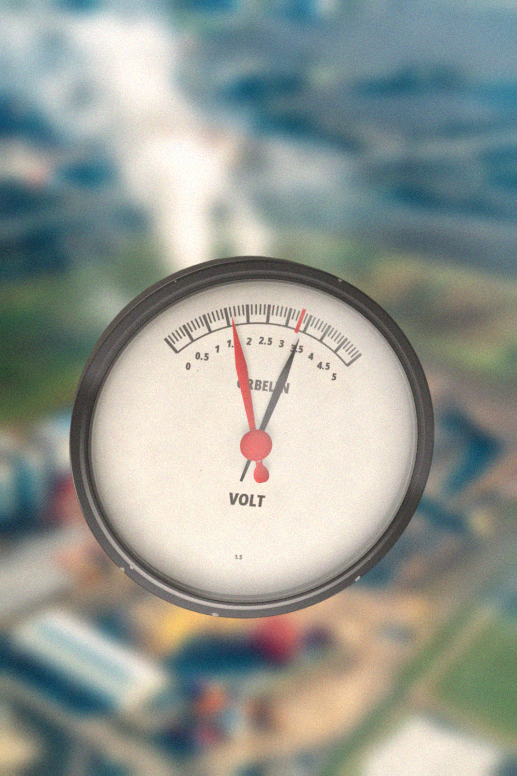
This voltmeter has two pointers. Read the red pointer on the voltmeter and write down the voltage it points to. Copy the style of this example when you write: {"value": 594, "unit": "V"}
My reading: {"value": 1.6, "unit": "V"}
